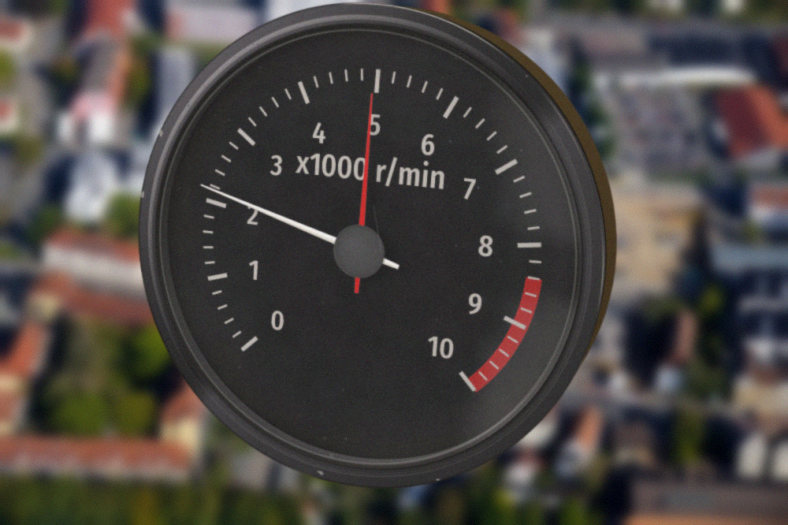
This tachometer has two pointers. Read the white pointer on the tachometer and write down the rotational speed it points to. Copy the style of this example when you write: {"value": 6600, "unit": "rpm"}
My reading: {"value": 2200, "unit": "rpm"}
